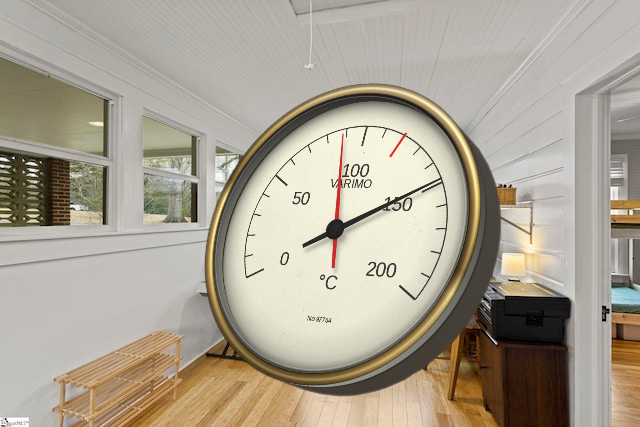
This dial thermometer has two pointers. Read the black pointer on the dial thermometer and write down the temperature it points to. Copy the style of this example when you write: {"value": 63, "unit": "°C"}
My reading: {"value": 150, "unit": "°C"}
